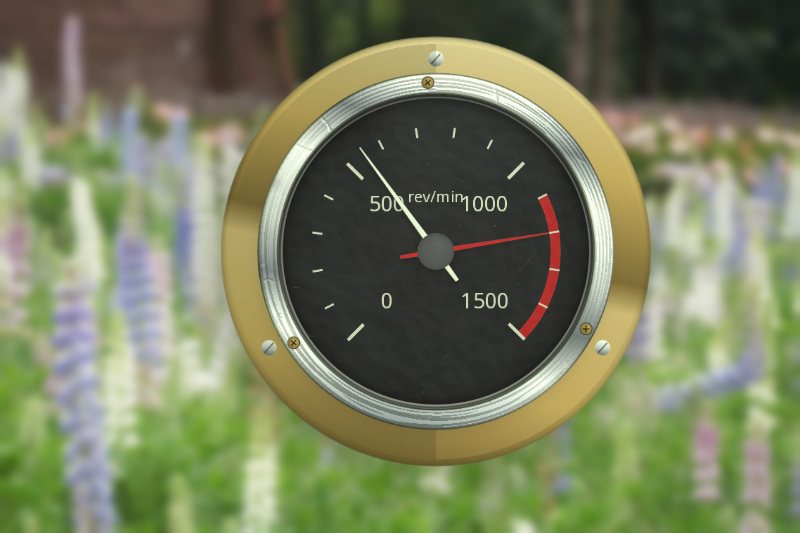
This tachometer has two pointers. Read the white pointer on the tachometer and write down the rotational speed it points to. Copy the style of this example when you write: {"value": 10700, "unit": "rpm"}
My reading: {"value": 550, "unit": "rpm"}
